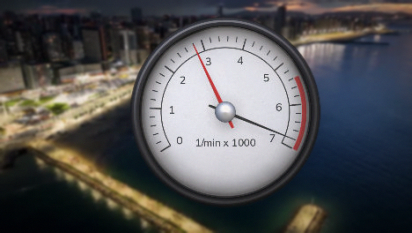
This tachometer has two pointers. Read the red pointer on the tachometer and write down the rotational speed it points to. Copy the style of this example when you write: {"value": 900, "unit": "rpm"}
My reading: {"value": 2800, "unit": "rpm"}
